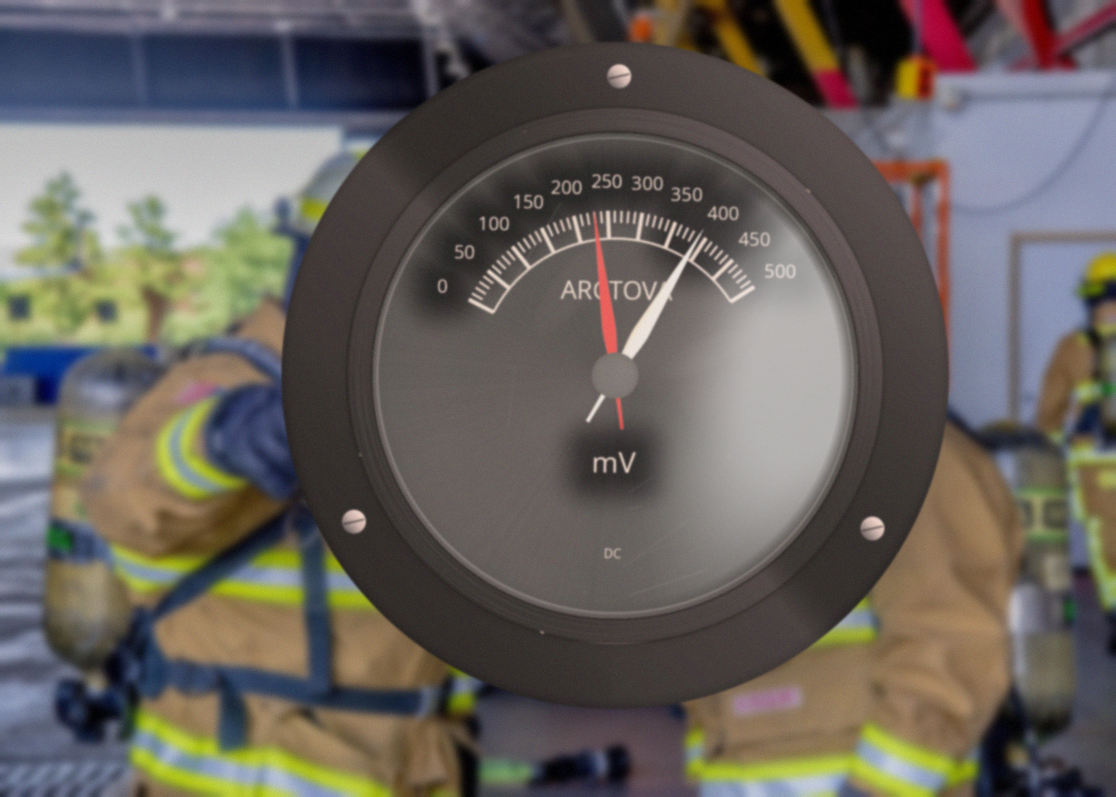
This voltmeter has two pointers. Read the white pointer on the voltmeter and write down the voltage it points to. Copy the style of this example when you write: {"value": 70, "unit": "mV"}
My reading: {"value": 390, "unit": "mV"}
